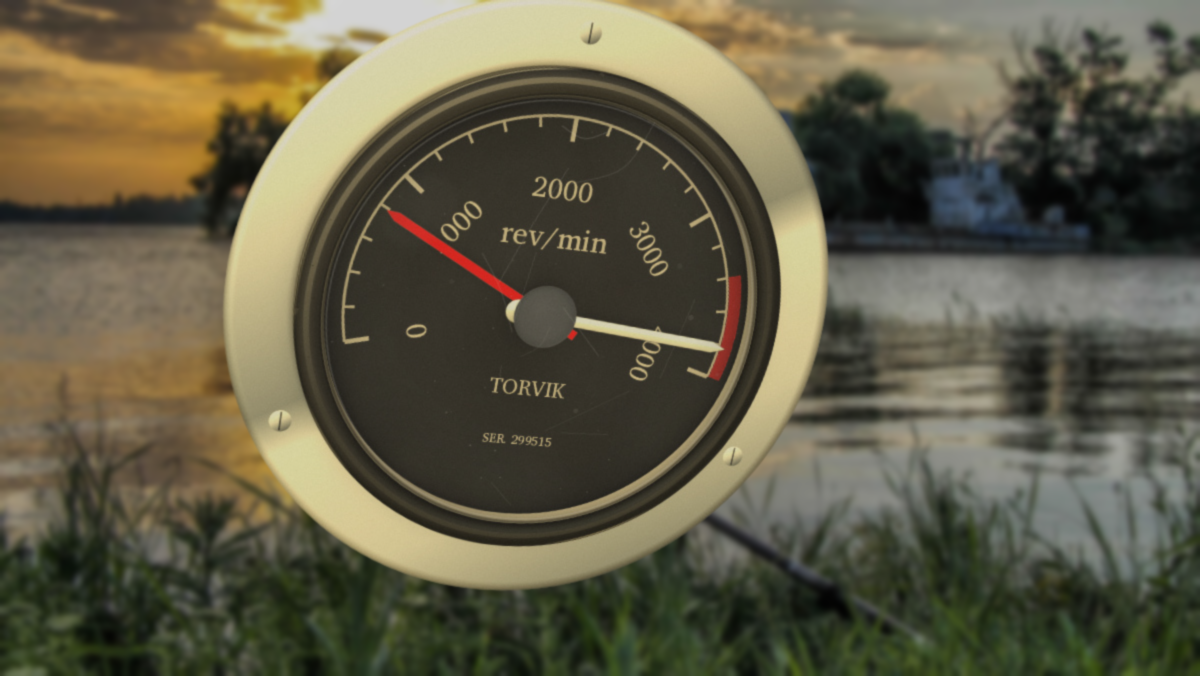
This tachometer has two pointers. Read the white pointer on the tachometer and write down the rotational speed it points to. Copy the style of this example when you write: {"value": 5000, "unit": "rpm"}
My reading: {"value": 3800, "unit": "rpm"}
